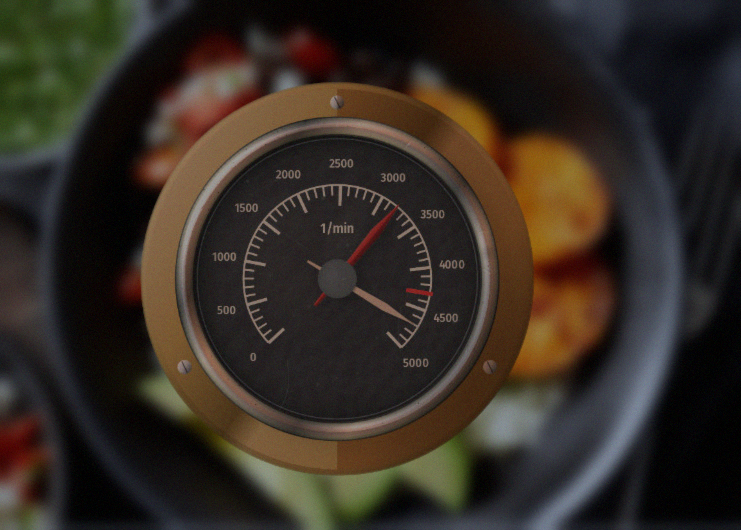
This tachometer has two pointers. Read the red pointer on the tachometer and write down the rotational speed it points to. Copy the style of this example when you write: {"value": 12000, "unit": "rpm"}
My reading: {"value": 3200, "unit": "rpm"}
